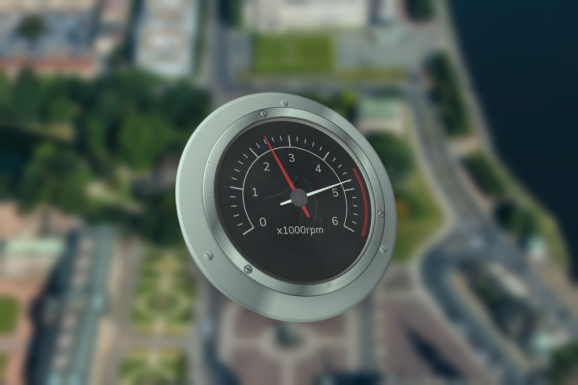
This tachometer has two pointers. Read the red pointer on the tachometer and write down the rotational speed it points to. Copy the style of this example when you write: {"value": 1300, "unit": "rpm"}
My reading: {"value": 2400, "unit": "rpm"}
